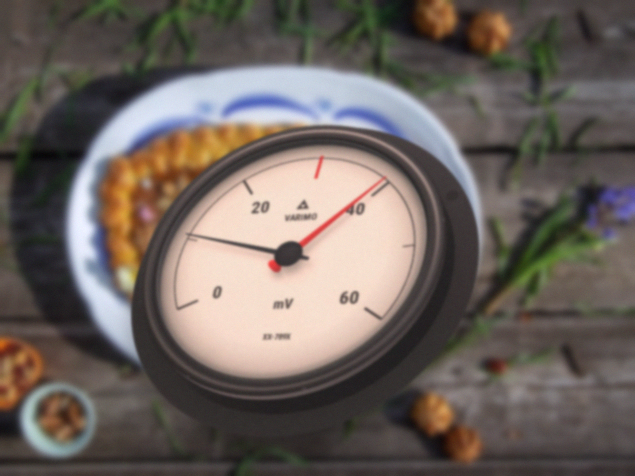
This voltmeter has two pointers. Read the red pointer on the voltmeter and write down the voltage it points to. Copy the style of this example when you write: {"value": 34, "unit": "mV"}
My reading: {"value": 40, "unit": "mV"}
